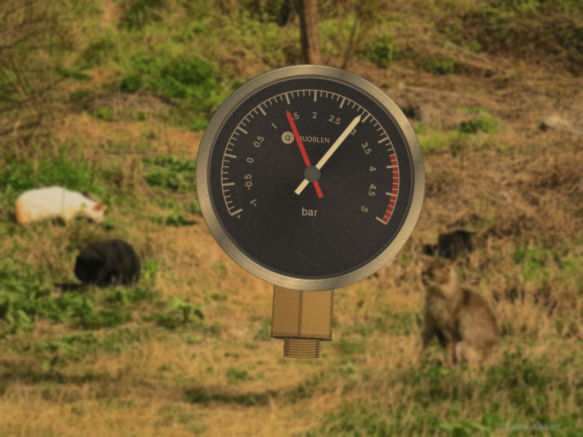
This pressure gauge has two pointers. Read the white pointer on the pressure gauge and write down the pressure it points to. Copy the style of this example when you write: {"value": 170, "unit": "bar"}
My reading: {"value": 2.9, "unit": "bar"}
